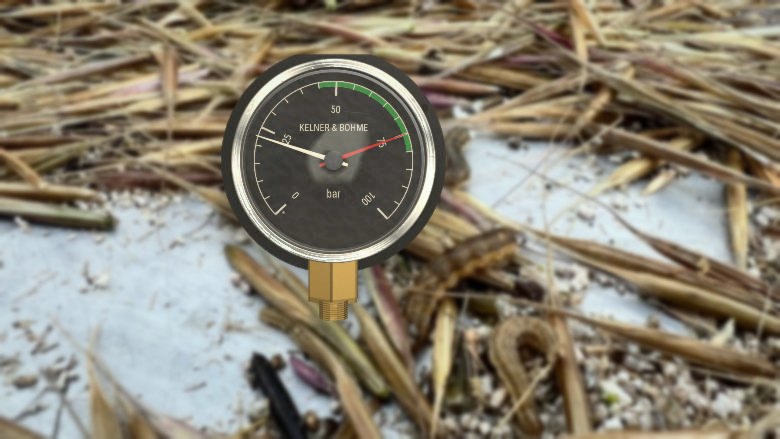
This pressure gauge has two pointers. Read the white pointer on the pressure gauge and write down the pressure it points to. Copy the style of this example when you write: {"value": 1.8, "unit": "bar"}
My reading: {"value": 22.5, "unit": "bar"}
